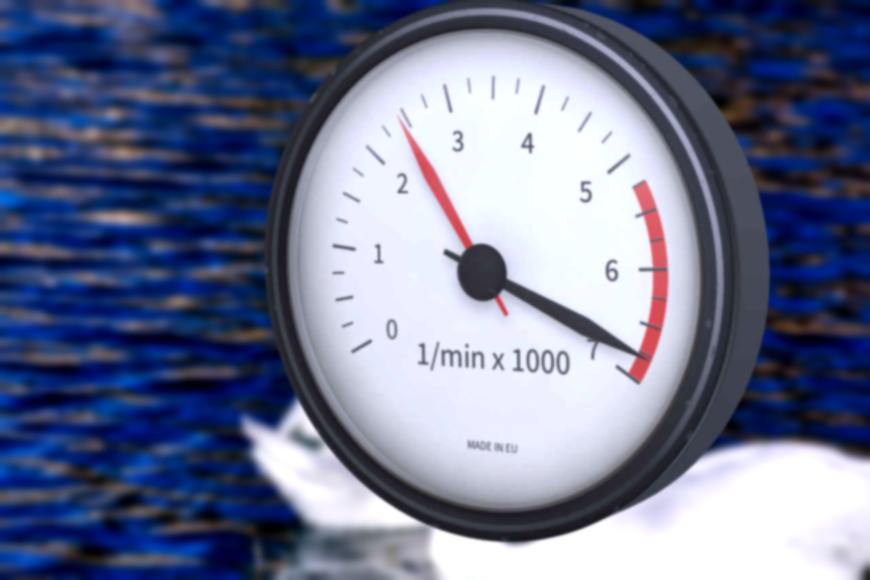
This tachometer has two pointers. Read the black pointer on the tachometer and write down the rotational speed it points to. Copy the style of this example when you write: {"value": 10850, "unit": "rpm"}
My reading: {"value": 6750, "unit": "rpm"}
